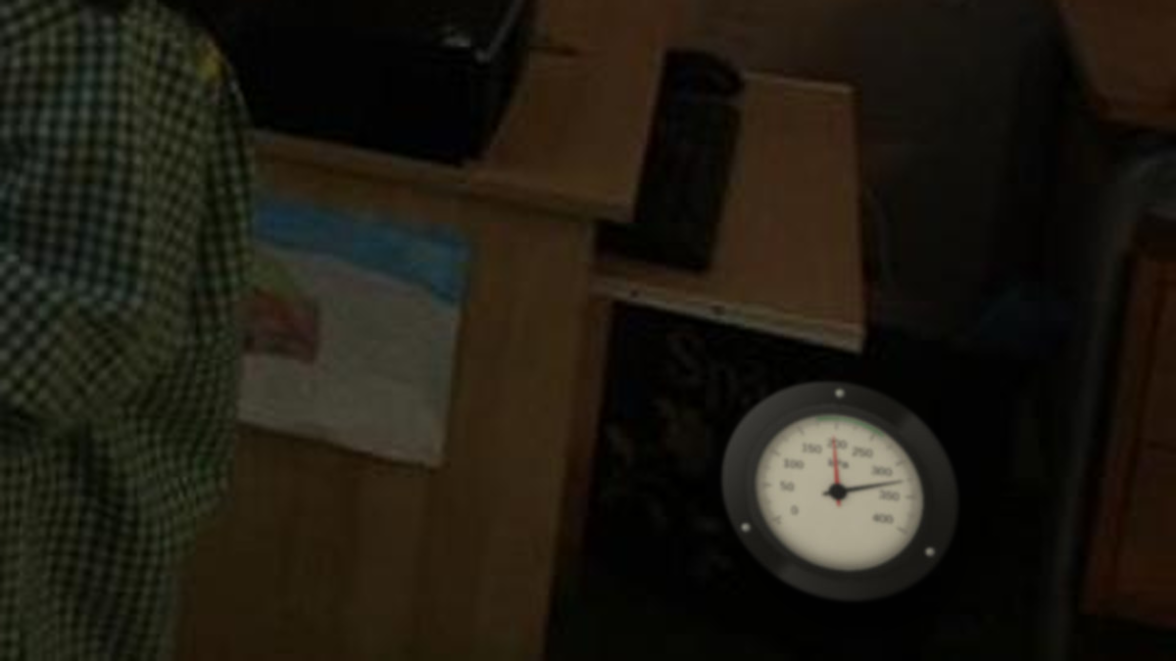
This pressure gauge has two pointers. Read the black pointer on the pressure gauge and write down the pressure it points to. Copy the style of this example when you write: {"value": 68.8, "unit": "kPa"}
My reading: {"value": 325, "unit": "kPa"}
